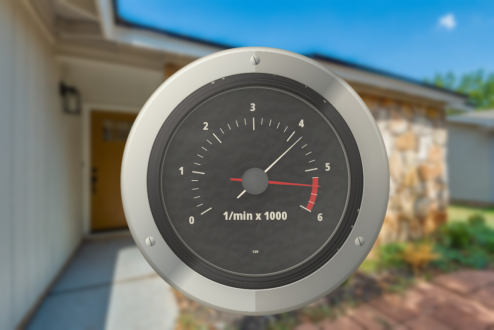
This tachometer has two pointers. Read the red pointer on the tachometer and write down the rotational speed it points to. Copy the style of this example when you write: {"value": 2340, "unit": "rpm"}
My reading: {"value": 5400, "unit": "rpm"}
